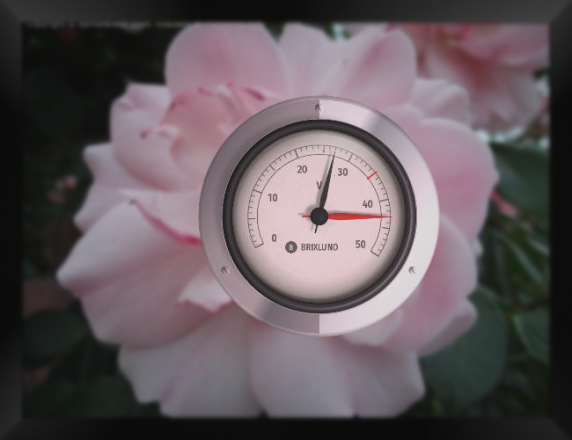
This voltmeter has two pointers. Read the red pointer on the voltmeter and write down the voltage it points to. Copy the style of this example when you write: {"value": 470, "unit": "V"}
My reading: {"value": 43, "unit": "V"}
